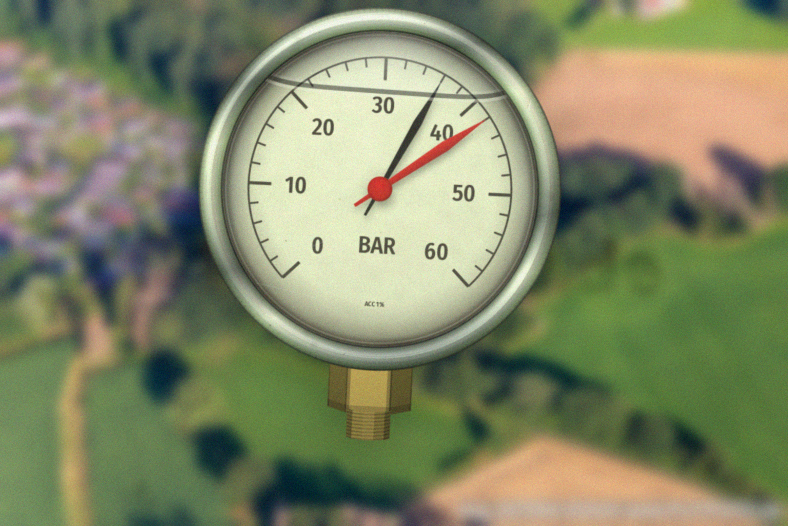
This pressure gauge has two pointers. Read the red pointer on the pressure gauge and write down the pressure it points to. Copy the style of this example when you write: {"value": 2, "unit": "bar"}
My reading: {"value": 42, "unit": "bar"}
